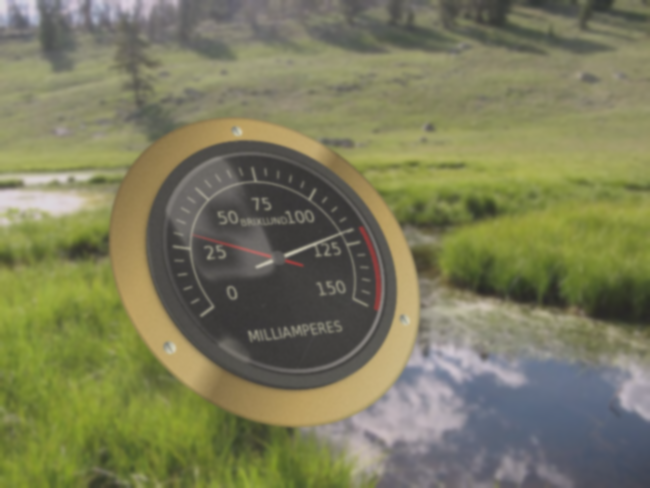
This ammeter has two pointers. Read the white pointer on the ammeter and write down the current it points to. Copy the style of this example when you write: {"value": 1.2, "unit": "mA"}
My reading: {"value": 120, "unit": "mA"}
